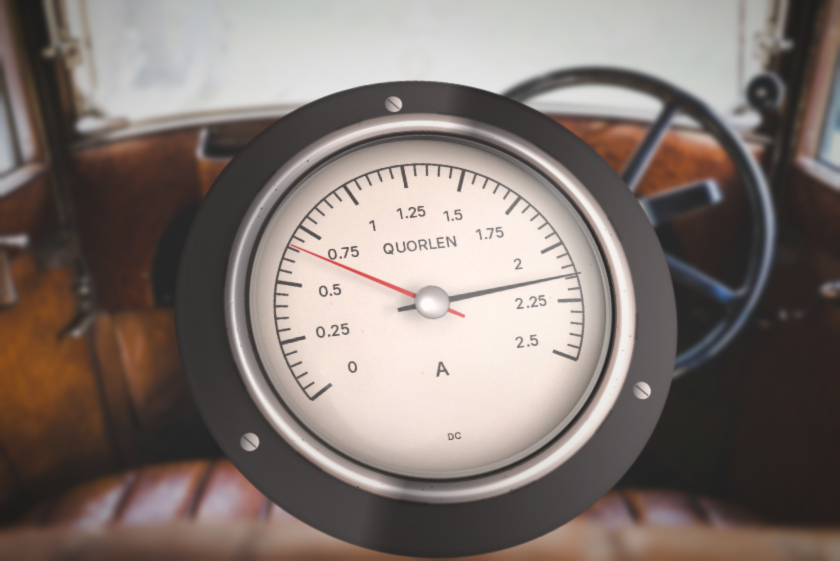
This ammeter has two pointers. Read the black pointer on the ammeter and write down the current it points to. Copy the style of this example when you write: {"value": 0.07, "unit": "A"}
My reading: {"value": 2.15, "unit": "A"}
